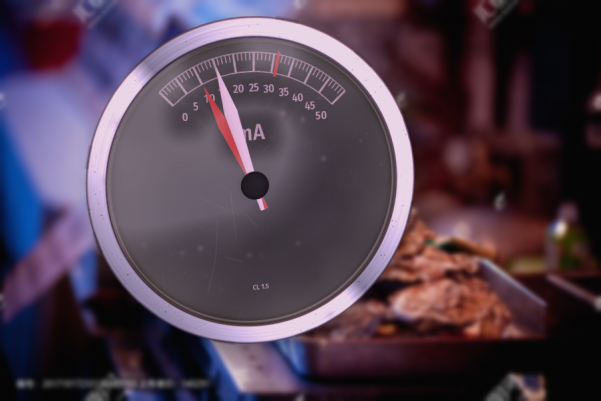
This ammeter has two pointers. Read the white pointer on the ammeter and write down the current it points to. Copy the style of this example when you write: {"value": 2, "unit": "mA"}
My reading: {"value": 15, "unit": "mA"}
